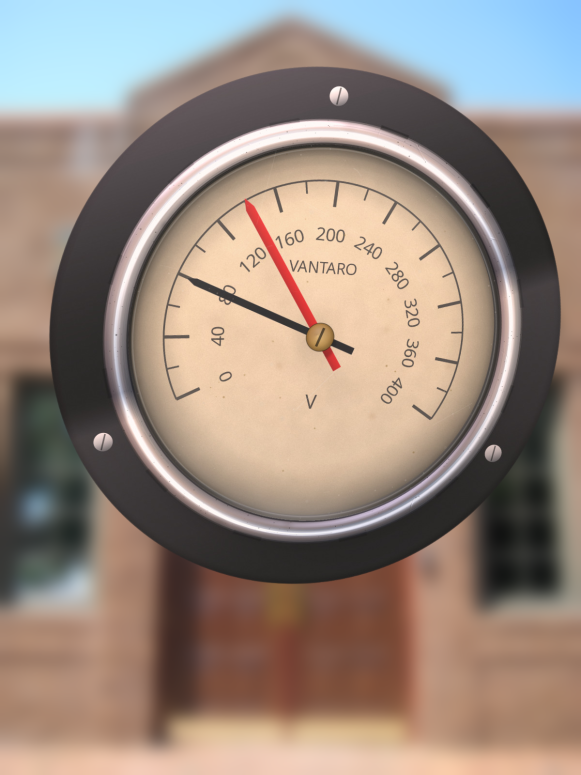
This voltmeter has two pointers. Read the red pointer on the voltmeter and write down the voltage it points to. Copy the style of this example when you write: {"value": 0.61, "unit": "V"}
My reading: {"value": 140, "unit": "V"}
